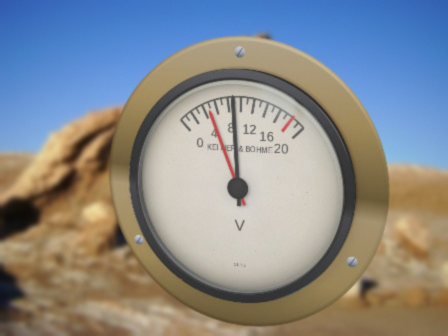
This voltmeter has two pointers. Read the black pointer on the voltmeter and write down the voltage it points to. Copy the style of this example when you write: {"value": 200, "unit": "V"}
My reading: {"value": 9, "unit": "V"}
